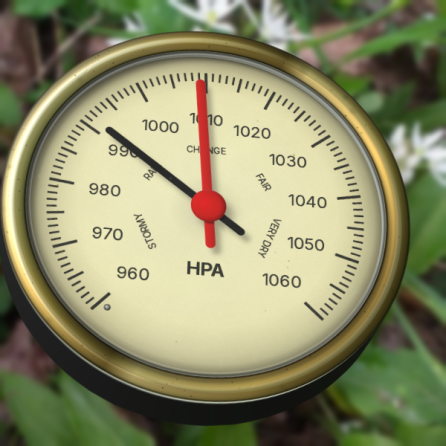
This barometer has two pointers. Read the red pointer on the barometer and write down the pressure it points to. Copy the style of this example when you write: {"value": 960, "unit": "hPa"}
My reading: {"value": 1009, "unit": "hPa"}
